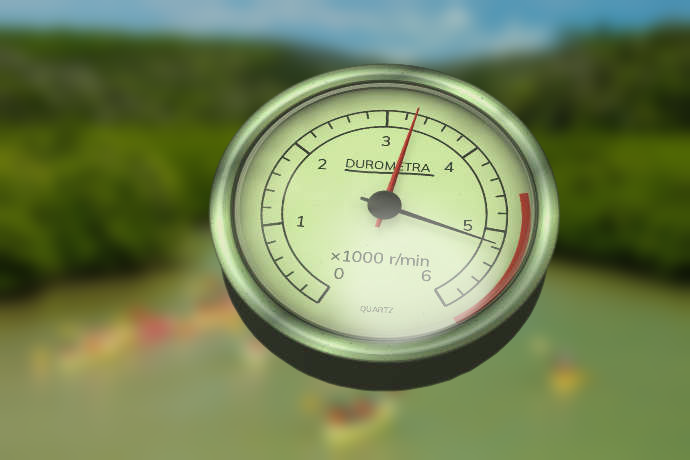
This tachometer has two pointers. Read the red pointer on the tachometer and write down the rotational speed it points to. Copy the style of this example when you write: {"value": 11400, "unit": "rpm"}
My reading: {"value": 3300, "unit": "rpm"}
